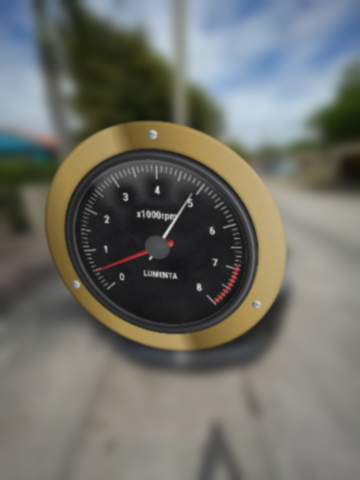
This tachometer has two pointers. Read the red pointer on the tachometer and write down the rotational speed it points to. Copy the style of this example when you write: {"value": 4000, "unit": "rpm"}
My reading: {"value": 500, "unit": "rpm"}
